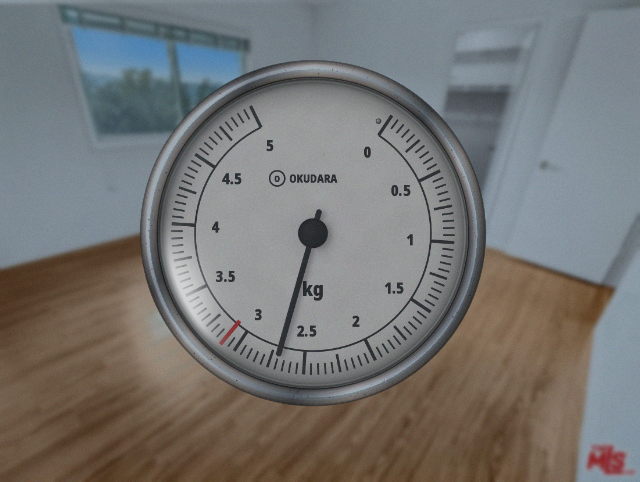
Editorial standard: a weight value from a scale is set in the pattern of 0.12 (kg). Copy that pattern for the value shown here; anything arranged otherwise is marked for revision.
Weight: 2.7 (kg)
